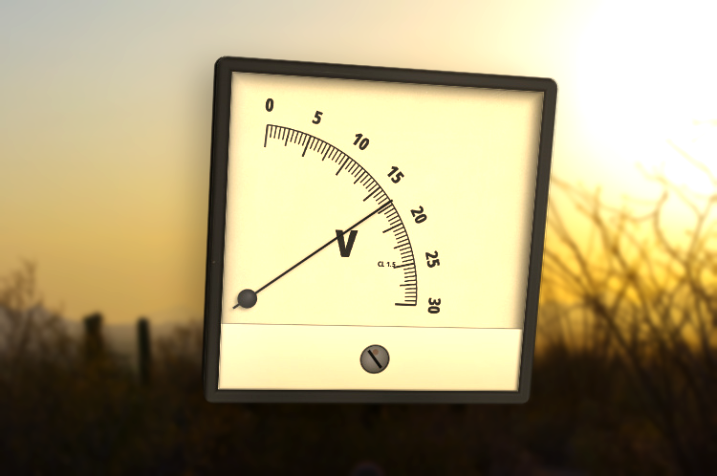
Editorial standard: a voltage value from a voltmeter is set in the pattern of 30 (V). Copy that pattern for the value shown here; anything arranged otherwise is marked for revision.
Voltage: 17 (V)
